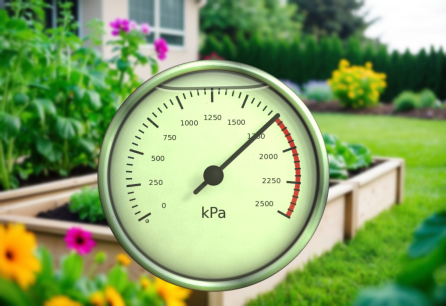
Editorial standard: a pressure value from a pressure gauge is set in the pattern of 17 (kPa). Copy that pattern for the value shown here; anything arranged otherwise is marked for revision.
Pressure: 1750 (kPa)
